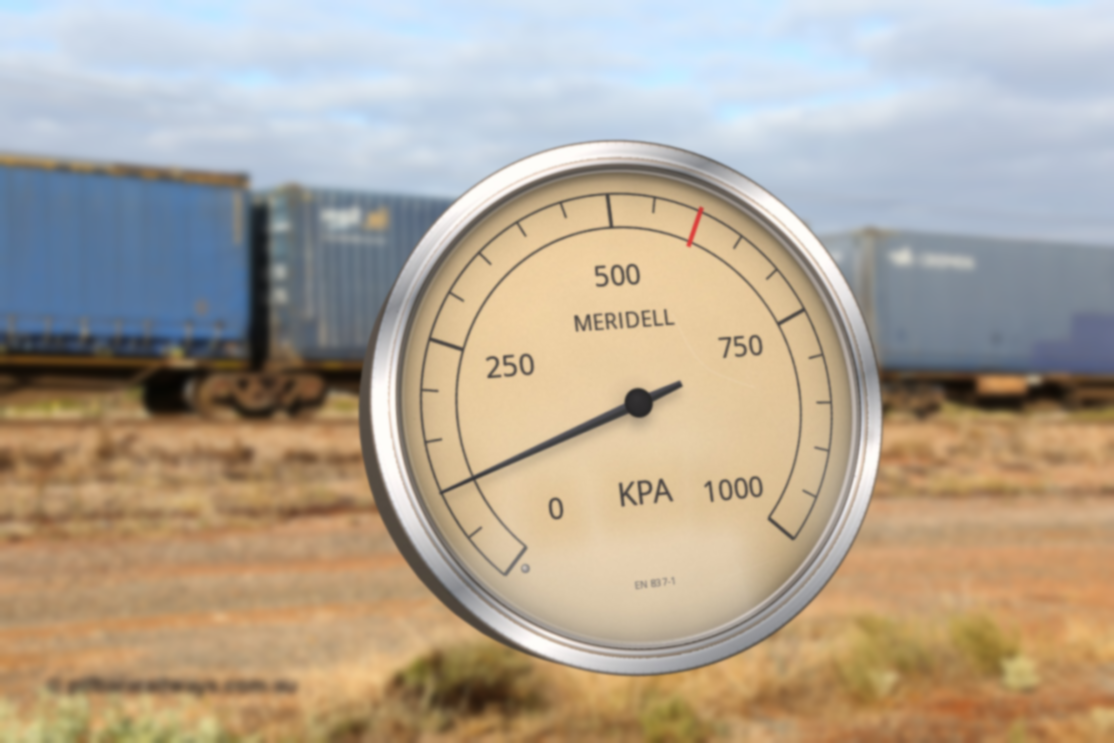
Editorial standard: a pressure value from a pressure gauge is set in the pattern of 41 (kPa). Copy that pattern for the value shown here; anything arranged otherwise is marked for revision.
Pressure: 100 (kPa)
